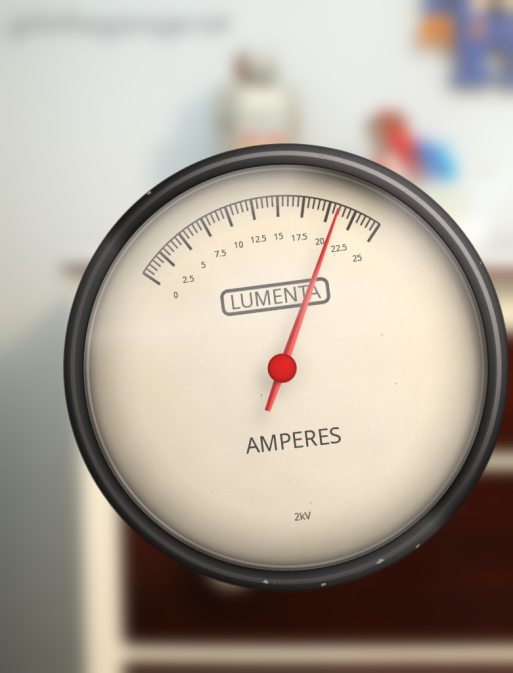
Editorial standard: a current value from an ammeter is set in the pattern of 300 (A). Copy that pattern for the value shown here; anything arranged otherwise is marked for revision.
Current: 21 (A)
